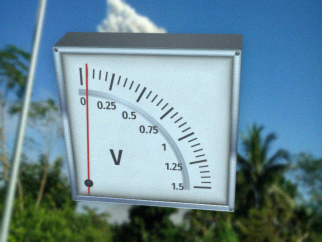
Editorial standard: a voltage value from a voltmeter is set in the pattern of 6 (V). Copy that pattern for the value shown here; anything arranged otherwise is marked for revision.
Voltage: 0.05 (V)
